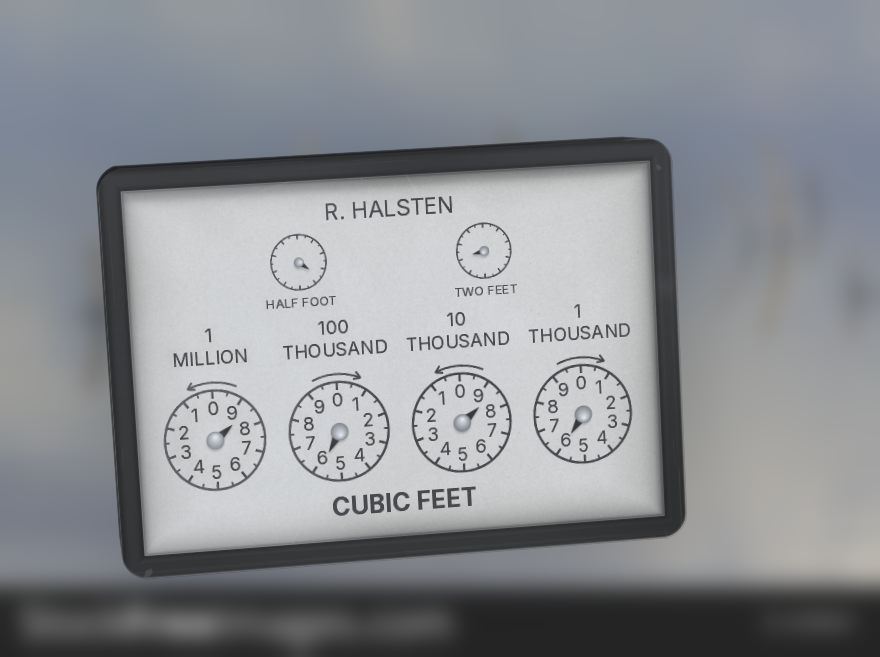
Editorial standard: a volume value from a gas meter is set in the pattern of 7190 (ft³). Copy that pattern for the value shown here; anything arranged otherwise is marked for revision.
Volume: 858600 (ft³)
